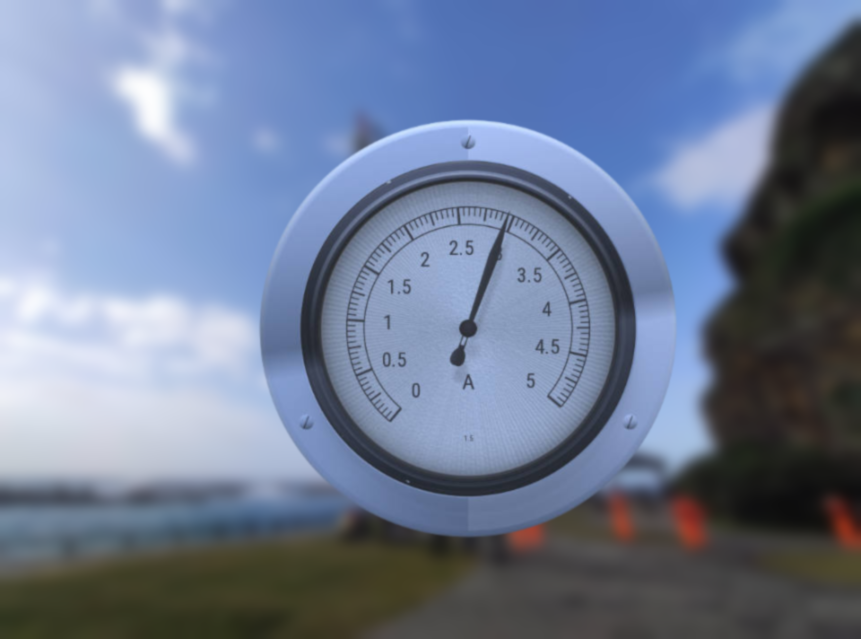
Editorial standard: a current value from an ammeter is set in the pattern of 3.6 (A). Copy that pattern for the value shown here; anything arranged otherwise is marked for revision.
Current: 2.95 (A)
